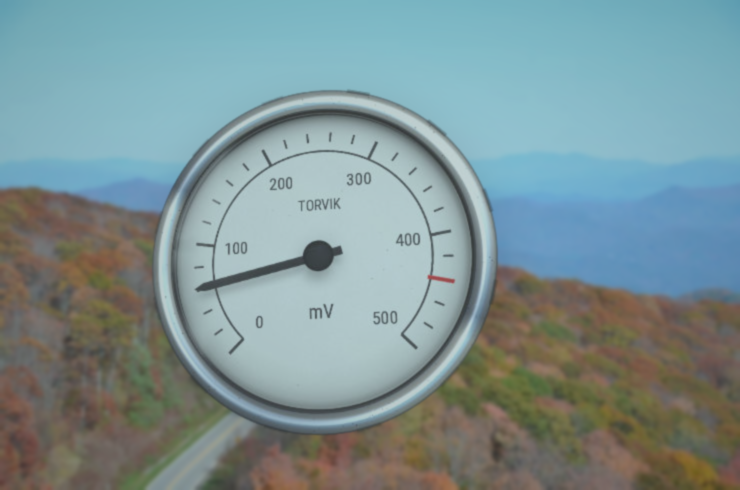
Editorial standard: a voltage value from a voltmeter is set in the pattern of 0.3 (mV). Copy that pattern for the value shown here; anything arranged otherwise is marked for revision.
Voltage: 60 (mV)
